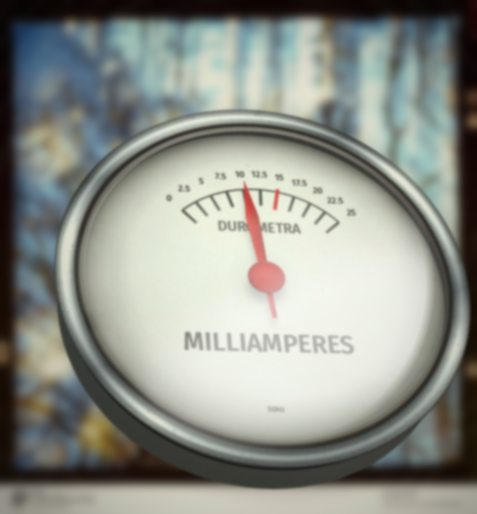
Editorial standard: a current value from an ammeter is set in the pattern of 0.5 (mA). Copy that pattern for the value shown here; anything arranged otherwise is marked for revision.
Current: 10 (mA)
